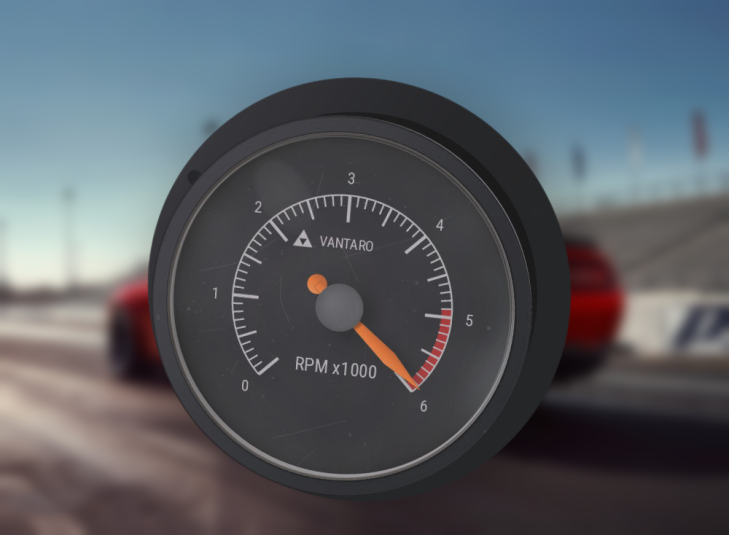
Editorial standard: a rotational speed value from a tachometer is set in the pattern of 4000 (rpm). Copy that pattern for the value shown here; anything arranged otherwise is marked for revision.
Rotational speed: 5900 (rpm)
